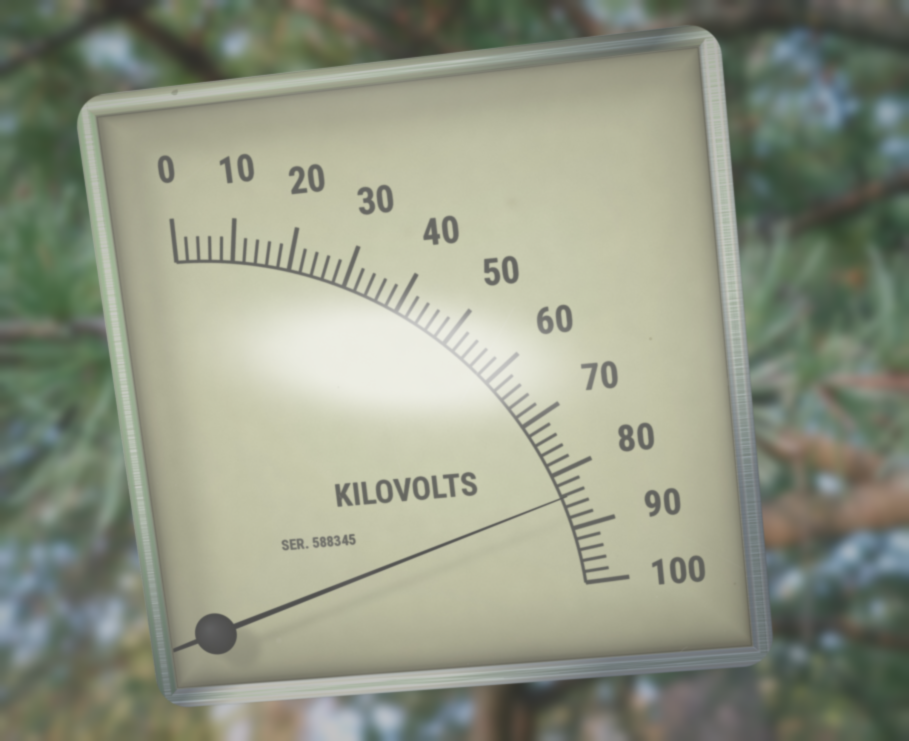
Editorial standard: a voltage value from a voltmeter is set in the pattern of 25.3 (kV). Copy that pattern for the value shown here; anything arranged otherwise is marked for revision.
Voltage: 84 (kV)
